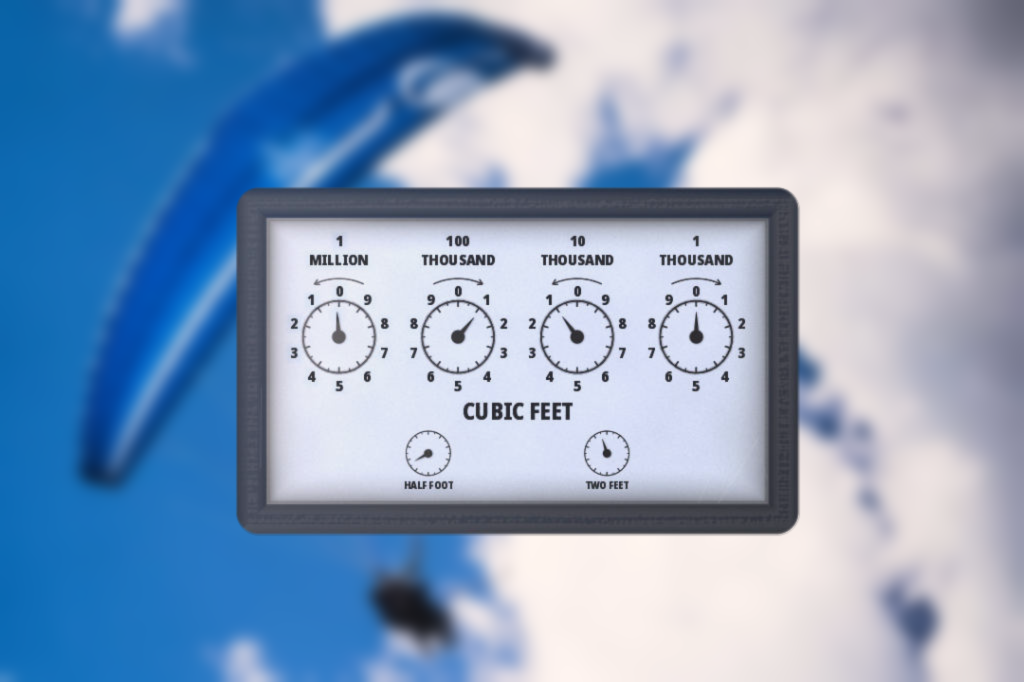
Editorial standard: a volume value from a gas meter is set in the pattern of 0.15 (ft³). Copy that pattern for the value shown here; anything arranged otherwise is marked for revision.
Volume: 11000 (ft³)
